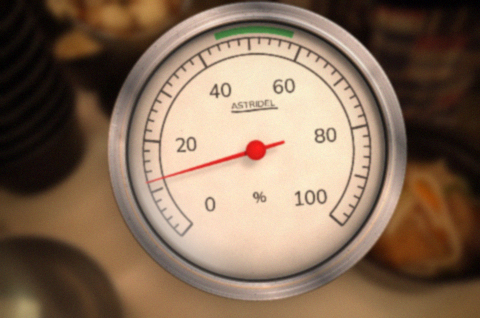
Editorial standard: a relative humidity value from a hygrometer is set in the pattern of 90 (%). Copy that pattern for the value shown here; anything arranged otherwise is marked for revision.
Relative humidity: 12 (%)
